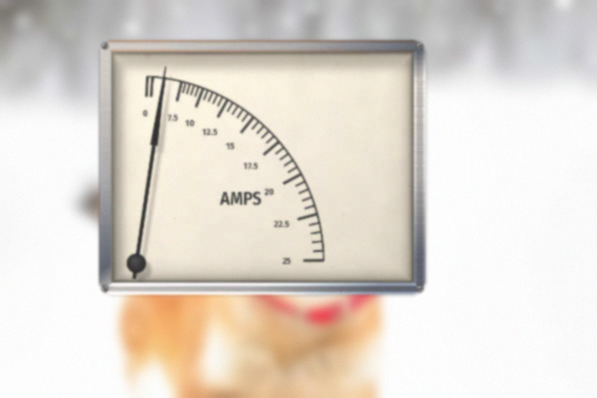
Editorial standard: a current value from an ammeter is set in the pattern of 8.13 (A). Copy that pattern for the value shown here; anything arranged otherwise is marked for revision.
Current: 5 (A)
